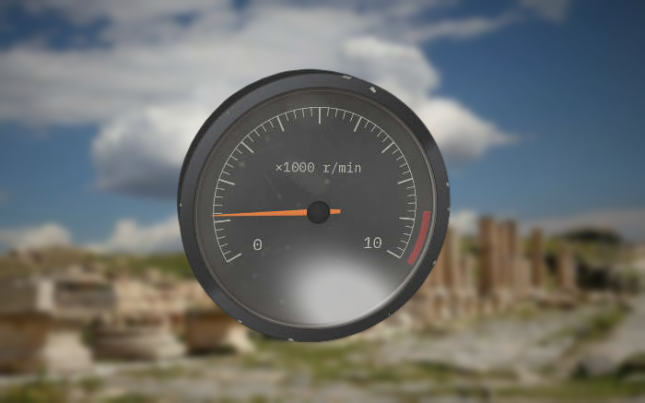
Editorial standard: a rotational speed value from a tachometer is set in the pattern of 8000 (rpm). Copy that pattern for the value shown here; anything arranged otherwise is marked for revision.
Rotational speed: 1200 (rpm)
